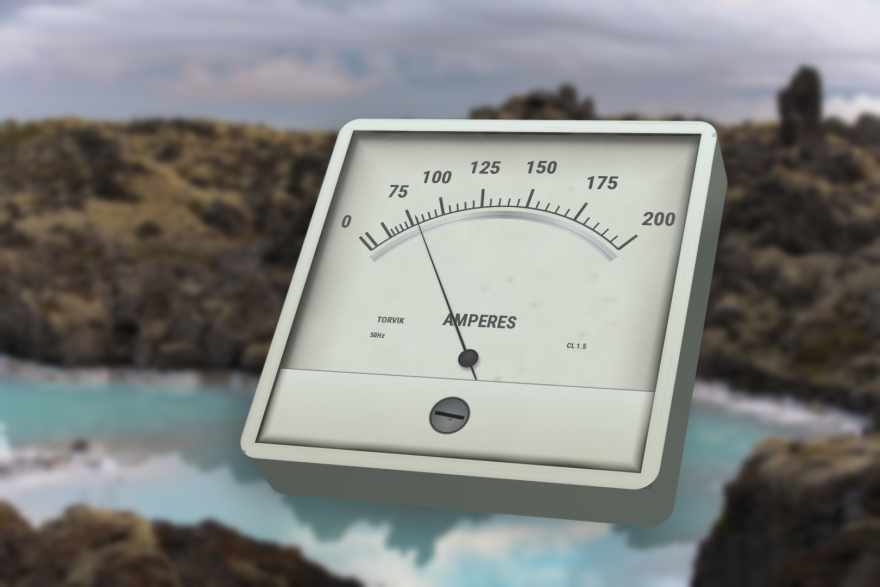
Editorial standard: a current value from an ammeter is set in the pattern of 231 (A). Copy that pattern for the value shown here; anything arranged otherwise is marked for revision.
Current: 80 (A)
